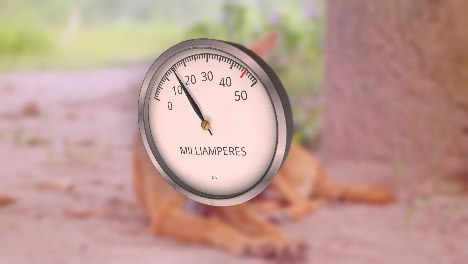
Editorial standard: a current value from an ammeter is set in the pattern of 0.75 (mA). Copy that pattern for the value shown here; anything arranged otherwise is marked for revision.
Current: 15 (mA)
